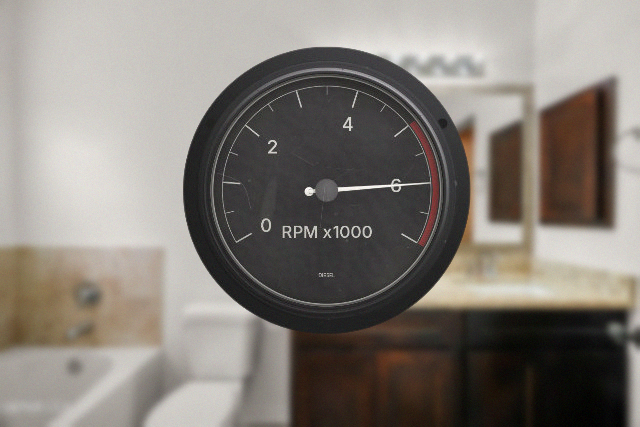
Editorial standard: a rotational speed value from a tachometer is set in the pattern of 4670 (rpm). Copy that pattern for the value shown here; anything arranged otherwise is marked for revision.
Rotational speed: 6000 (rpm)
